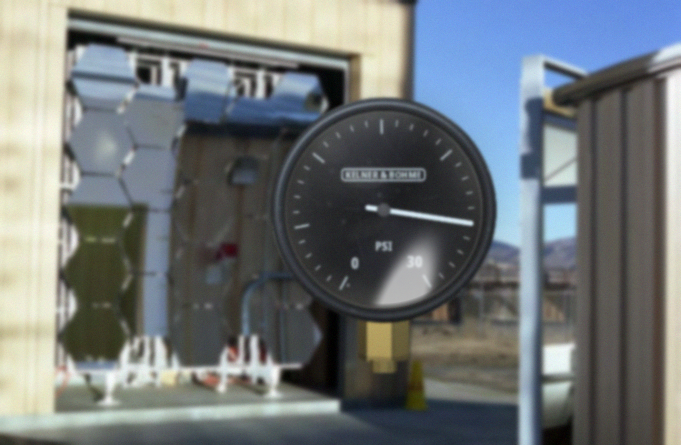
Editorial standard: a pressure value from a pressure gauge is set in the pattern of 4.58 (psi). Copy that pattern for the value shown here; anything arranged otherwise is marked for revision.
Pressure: 25 (psi)
